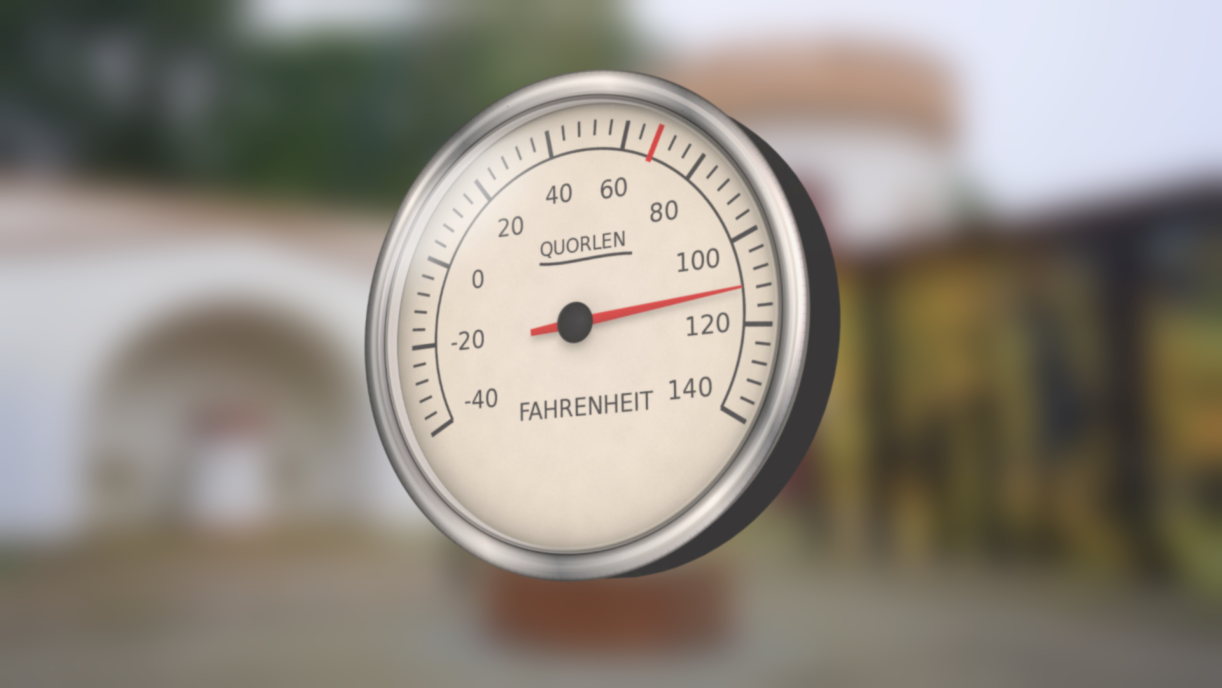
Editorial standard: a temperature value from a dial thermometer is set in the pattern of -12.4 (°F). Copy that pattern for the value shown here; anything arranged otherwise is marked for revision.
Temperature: 112 (°F)
